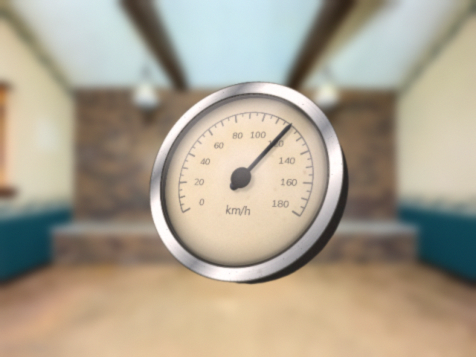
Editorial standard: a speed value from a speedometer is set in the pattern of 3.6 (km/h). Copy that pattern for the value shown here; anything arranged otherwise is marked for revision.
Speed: 120 (km/h)
